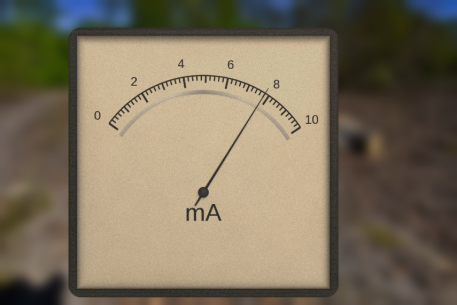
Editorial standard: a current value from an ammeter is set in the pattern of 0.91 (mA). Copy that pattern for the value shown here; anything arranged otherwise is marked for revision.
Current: 7.8 (mA)
